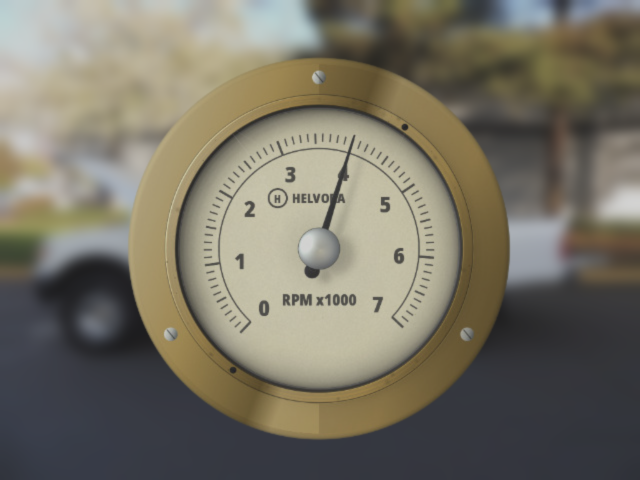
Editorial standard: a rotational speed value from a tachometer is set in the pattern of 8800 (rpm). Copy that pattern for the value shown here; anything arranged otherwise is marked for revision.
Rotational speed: 4000 (rpm)
